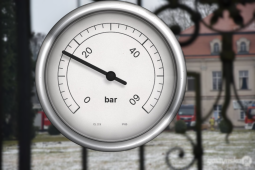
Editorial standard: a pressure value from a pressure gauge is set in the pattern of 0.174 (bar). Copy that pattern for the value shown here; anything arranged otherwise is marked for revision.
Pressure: 16 (bar)
